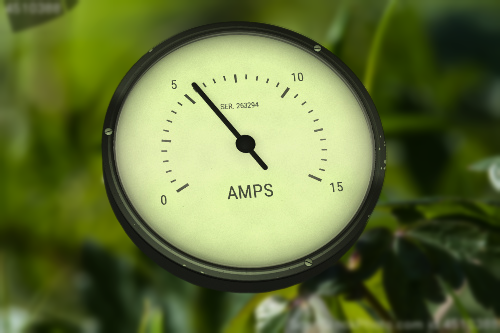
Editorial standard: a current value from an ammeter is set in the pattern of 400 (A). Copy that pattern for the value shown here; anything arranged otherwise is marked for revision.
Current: 5.5 (A)
